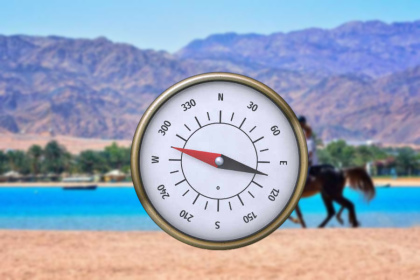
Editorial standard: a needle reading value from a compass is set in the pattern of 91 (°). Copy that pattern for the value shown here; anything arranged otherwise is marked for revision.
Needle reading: 285 (°)
